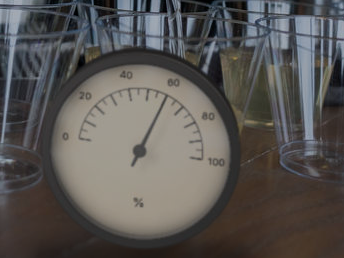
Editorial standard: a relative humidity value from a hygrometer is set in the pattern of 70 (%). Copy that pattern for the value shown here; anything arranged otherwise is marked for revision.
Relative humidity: 60 (%)
